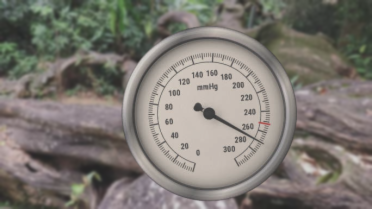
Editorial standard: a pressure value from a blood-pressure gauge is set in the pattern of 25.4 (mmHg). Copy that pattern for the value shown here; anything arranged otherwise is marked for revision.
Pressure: 270 (mmHg)
